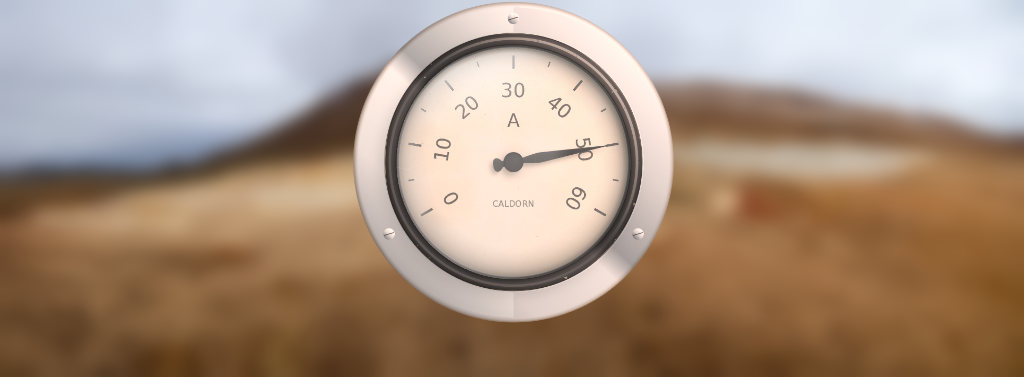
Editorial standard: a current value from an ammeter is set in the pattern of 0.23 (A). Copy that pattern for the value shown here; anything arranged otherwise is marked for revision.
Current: 50 (A)
